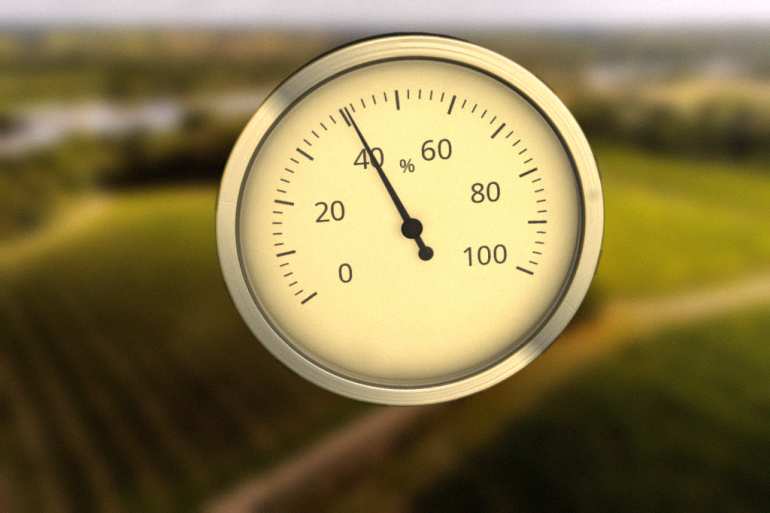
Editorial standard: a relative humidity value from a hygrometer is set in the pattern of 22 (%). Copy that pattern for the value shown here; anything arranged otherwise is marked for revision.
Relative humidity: 41 (%)
